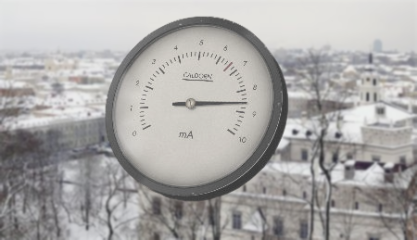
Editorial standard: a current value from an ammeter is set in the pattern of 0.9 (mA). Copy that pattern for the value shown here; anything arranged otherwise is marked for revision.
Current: 8.6 (mA)
